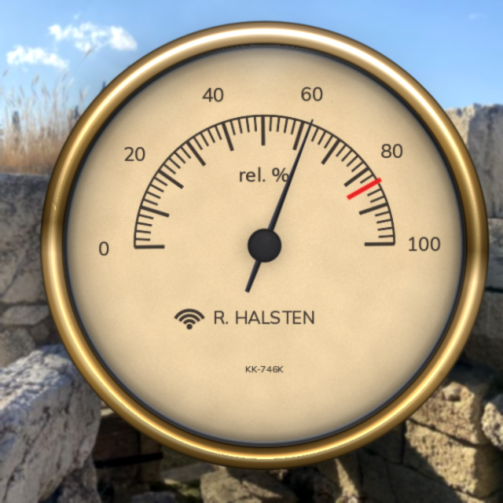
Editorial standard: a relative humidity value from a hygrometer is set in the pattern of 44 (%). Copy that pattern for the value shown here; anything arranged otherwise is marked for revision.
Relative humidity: 62 (%)
